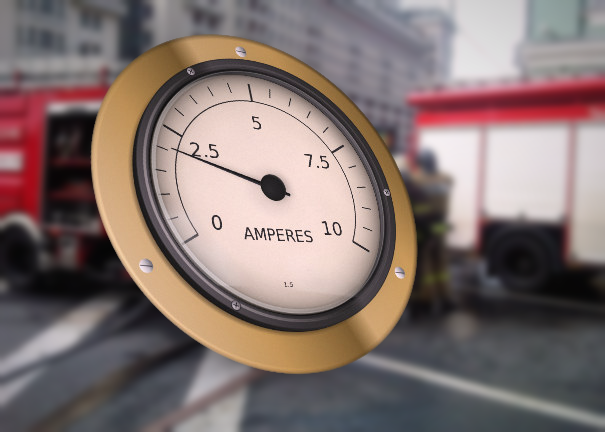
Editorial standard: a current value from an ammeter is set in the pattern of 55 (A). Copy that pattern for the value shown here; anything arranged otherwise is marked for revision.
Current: 2 (A)
